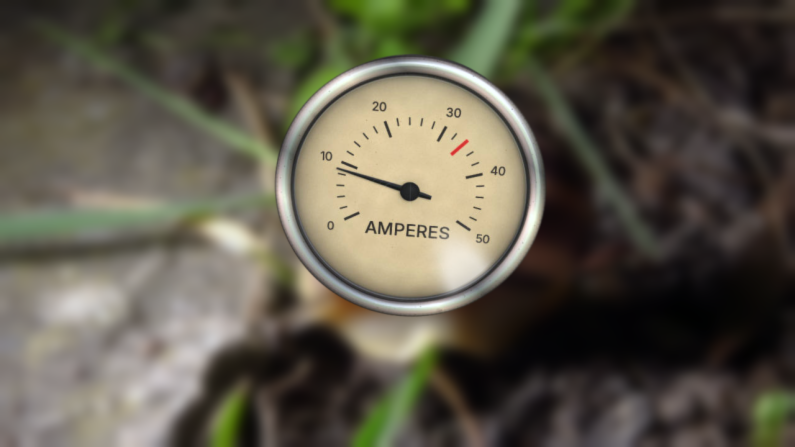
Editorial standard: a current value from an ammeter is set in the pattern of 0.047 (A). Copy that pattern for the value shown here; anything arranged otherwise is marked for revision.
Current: 9 (A)
